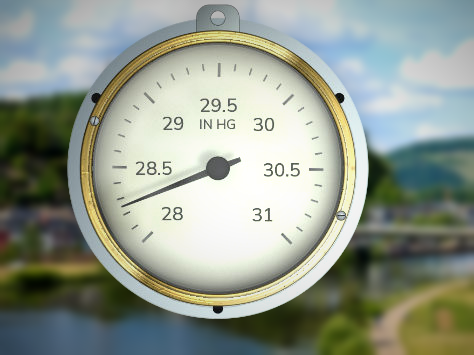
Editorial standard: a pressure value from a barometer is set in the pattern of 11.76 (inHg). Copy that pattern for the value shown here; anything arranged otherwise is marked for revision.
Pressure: 28.25 (inHg)
